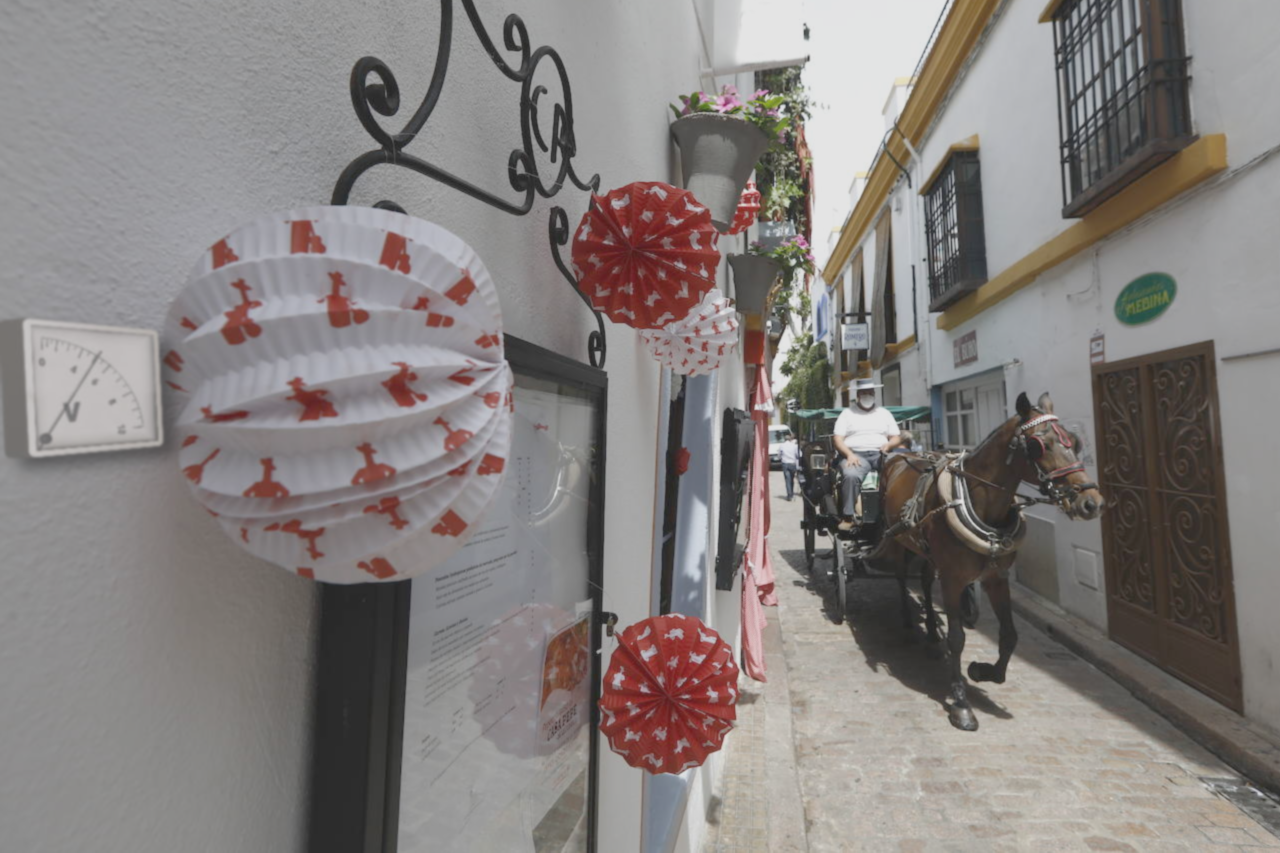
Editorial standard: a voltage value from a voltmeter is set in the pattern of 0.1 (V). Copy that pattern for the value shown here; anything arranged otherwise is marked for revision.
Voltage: 5 (V)
